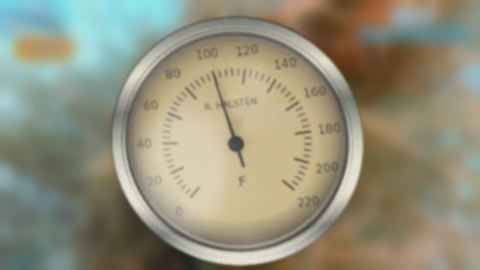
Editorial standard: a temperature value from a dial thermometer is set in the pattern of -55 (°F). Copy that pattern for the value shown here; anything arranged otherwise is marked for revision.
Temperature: 100 (°F)
